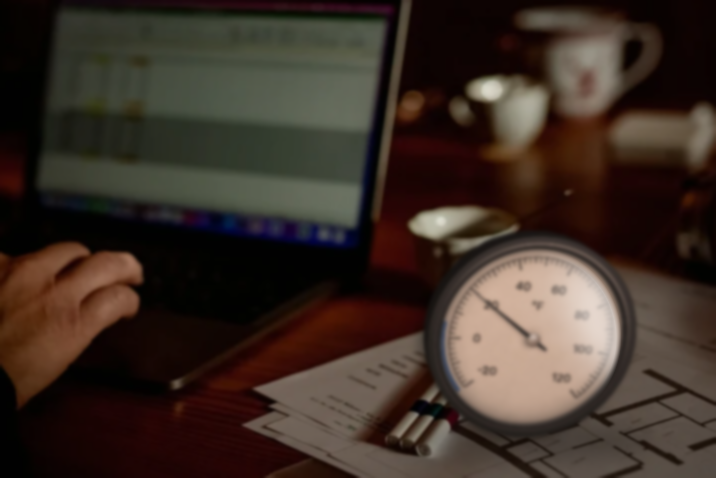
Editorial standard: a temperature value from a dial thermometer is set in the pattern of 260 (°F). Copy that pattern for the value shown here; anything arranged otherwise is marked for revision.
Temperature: 20 (°F)
